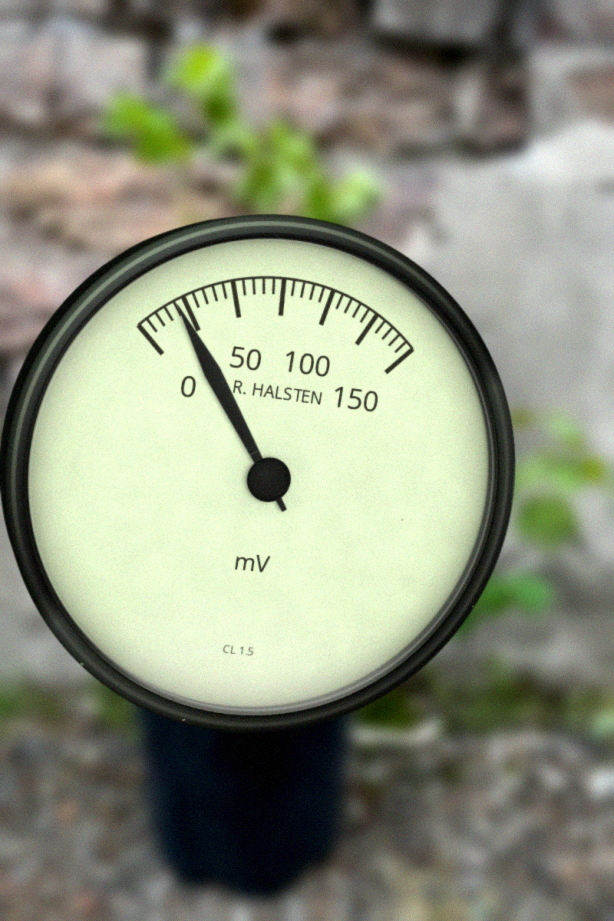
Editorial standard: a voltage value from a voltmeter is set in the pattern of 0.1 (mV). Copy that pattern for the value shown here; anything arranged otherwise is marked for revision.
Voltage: 20 (mV)
